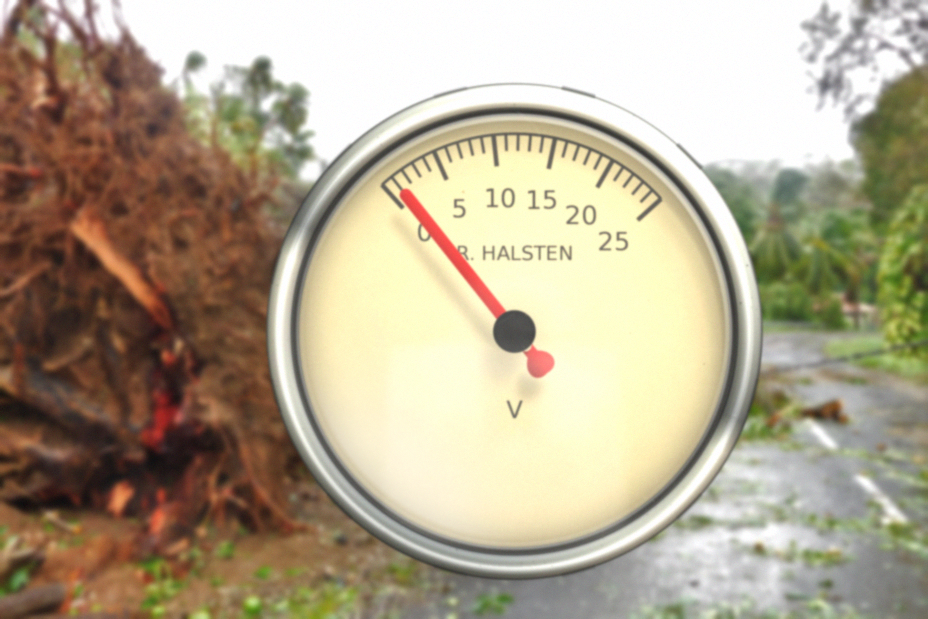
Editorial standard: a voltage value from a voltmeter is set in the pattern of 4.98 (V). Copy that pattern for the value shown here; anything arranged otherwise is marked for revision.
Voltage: 1 (V)
